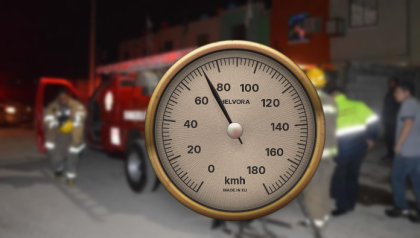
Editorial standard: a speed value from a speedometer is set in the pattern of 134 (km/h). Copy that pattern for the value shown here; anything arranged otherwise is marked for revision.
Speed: 72 (km/h)
